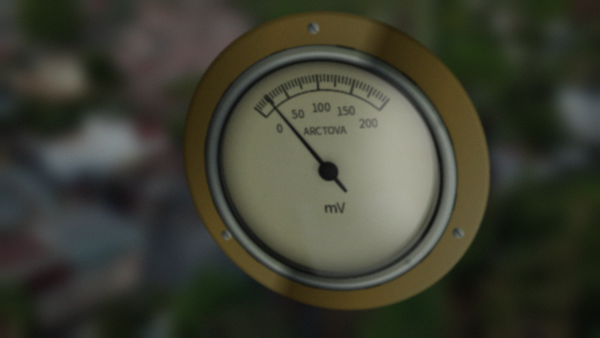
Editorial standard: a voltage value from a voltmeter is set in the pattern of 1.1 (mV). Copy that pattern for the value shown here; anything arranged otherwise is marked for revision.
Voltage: 25 (mV)
